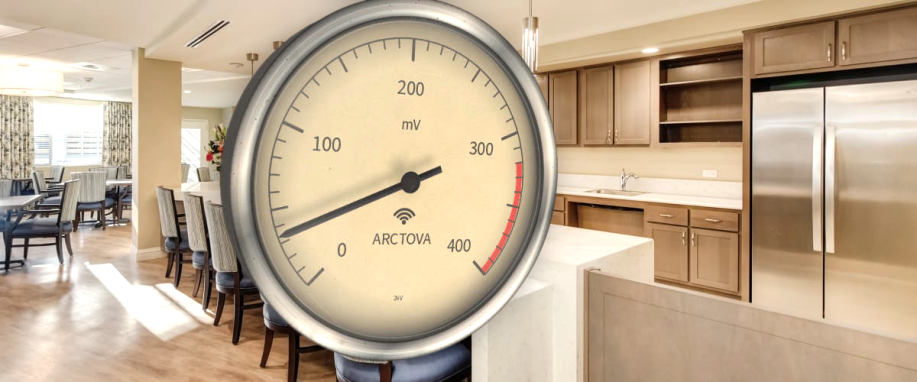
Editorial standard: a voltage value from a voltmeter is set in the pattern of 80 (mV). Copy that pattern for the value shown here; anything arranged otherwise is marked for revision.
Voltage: 35 (mV)
